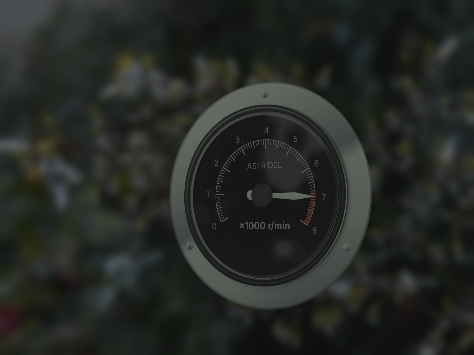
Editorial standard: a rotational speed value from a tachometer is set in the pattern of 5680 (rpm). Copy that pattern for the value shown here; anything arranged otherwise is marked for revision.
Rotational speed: 7000 (rpm)
